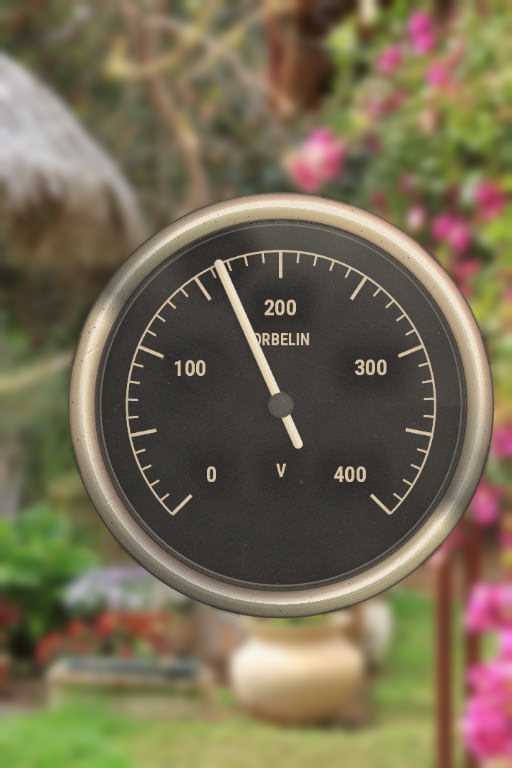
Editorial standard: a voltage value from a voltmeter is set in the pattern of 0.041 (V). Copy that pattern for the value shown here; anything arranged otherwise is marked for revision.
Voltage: 165 (V)
